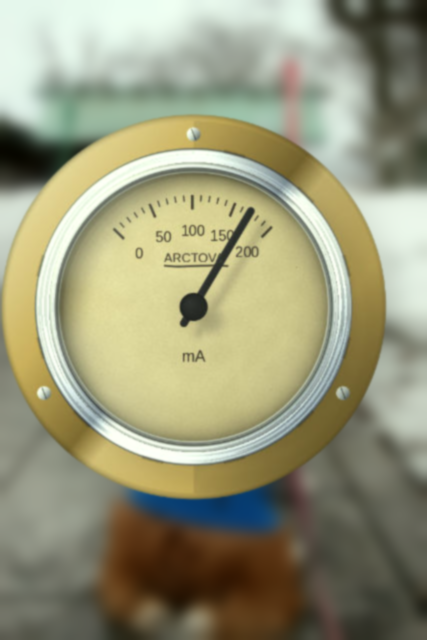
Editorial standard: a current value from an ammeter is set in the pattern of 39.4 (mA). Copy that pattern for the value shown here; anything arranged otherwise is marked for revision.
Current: 170 (mA)
